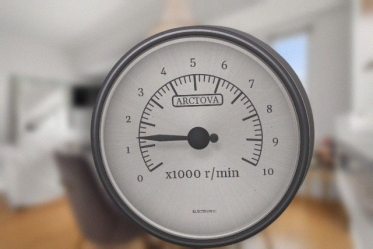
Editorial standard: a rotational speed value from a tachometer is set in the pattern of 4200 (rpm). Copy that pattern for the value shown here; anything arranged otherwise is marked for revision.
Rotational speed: 1400 (rpm)
